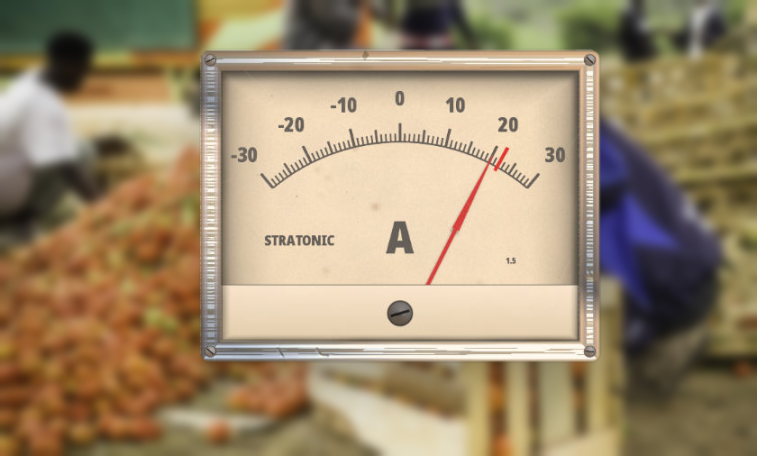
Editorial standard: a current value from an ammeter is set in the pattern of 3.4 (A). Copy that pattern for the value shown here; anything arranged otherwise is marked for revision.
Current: 20 (A)
